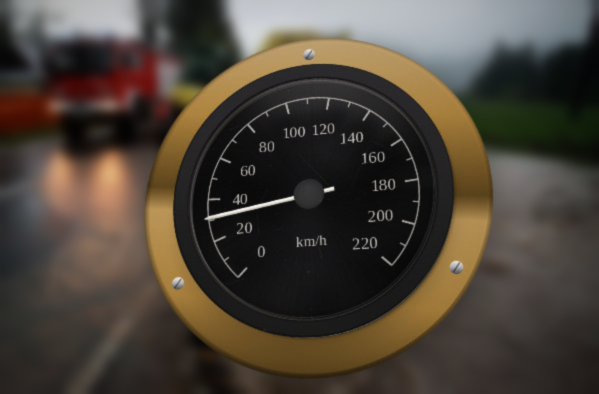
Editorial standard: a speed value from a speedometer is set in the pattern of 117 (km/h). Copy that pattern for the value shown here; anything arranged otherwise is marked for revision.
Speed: 30 (km/h)
